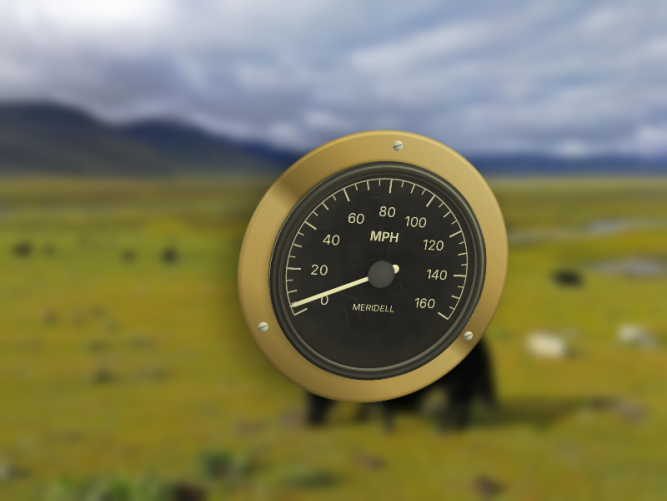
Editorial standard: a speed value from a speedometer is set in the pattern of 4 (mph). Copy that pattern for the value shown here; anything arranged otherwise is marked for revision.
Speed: 5 (mph)
